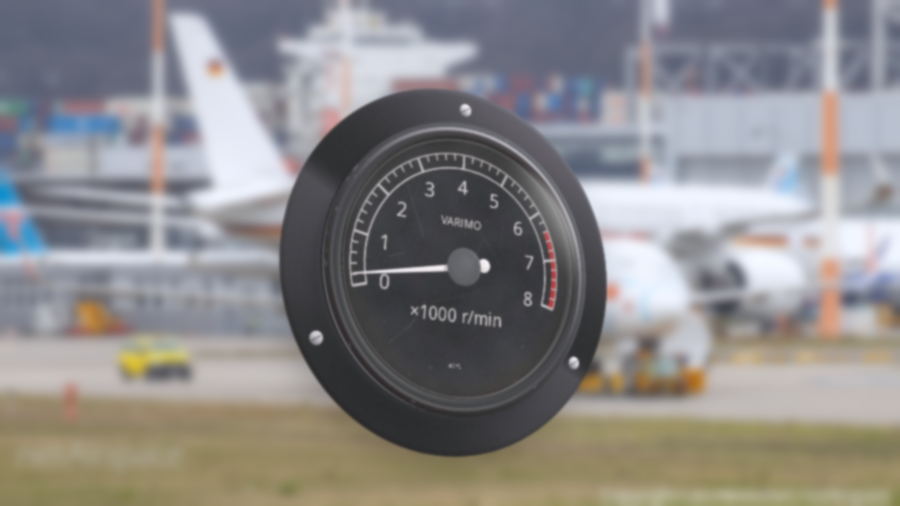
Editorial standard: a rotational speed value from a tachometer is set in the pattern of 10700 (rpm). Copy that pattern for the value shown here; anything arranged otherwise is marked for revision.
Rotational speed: 200 (rpm)
